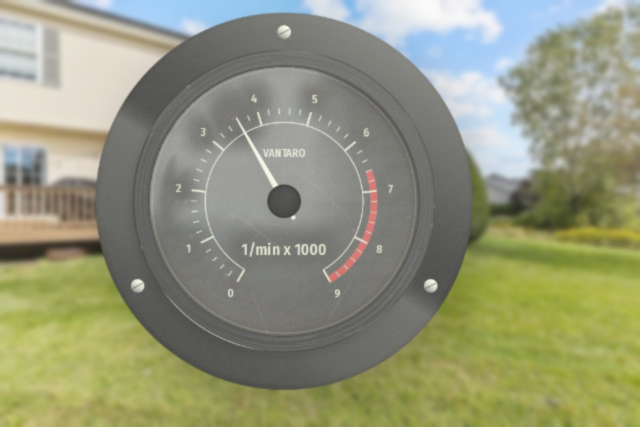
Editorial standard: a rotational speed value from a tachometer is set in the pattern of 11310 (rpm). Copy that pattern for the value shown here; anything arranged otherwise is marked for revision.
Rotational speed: 3600 (rpm)
